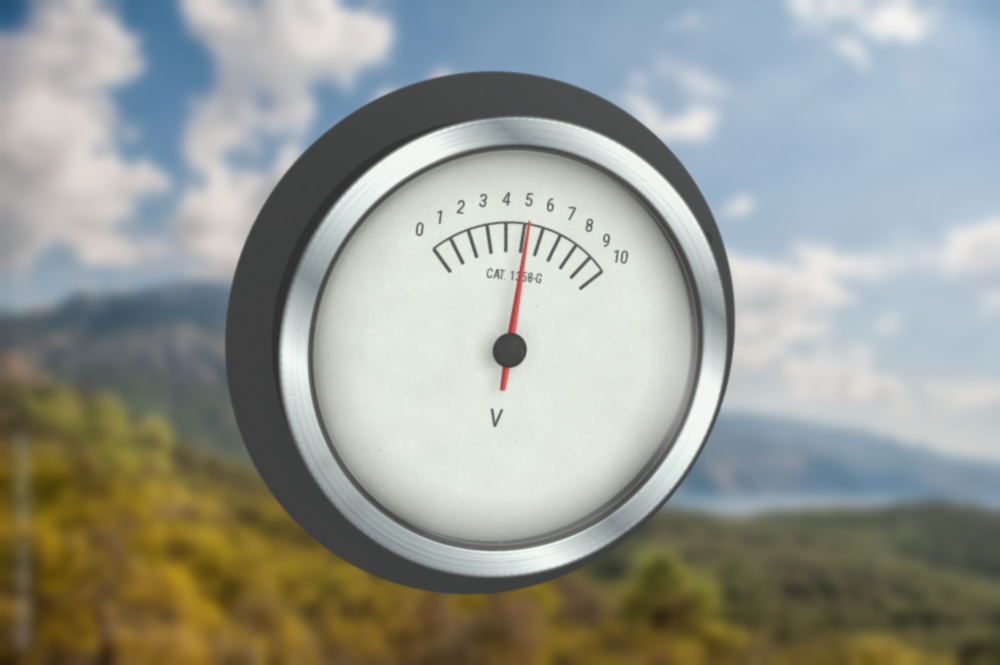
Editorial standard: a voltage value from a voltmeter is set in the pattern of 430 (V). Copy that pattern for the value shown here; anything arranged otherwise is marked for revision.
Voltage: 5 (V)
